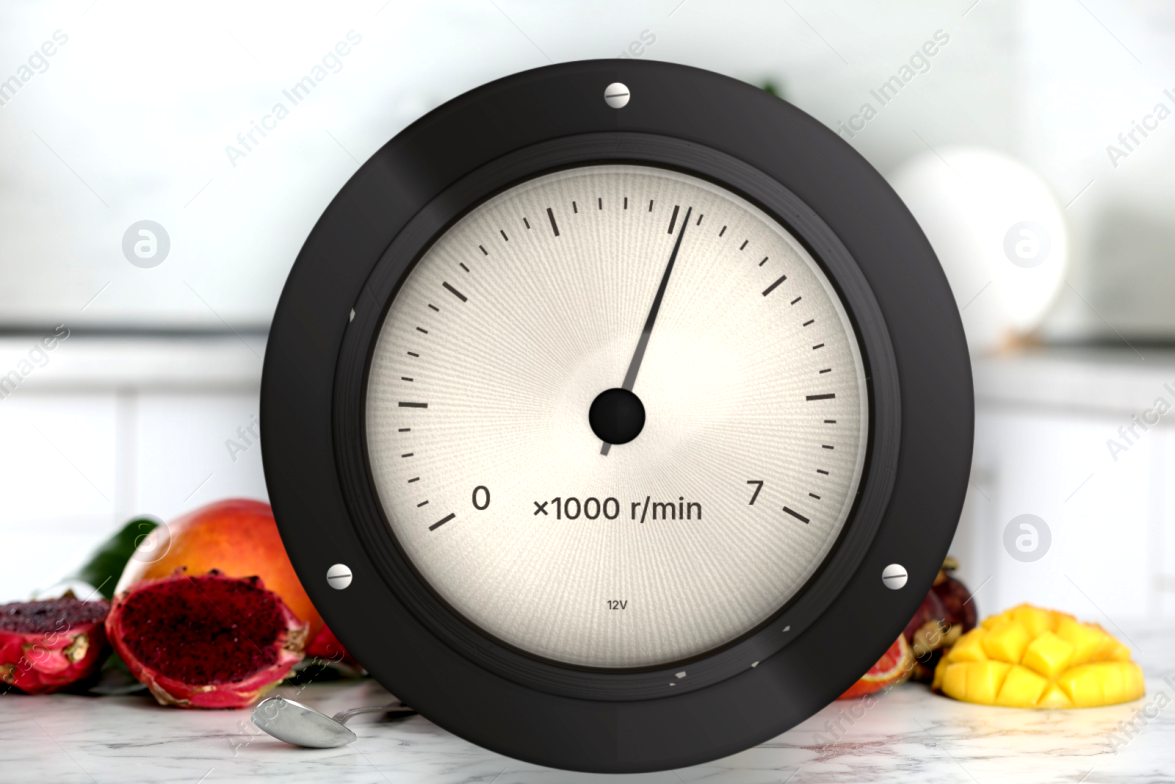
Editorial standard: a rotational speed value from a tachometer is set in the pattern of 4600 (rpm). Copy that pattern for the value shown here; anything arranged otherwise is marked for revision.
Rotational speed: 4100 (rpm)
